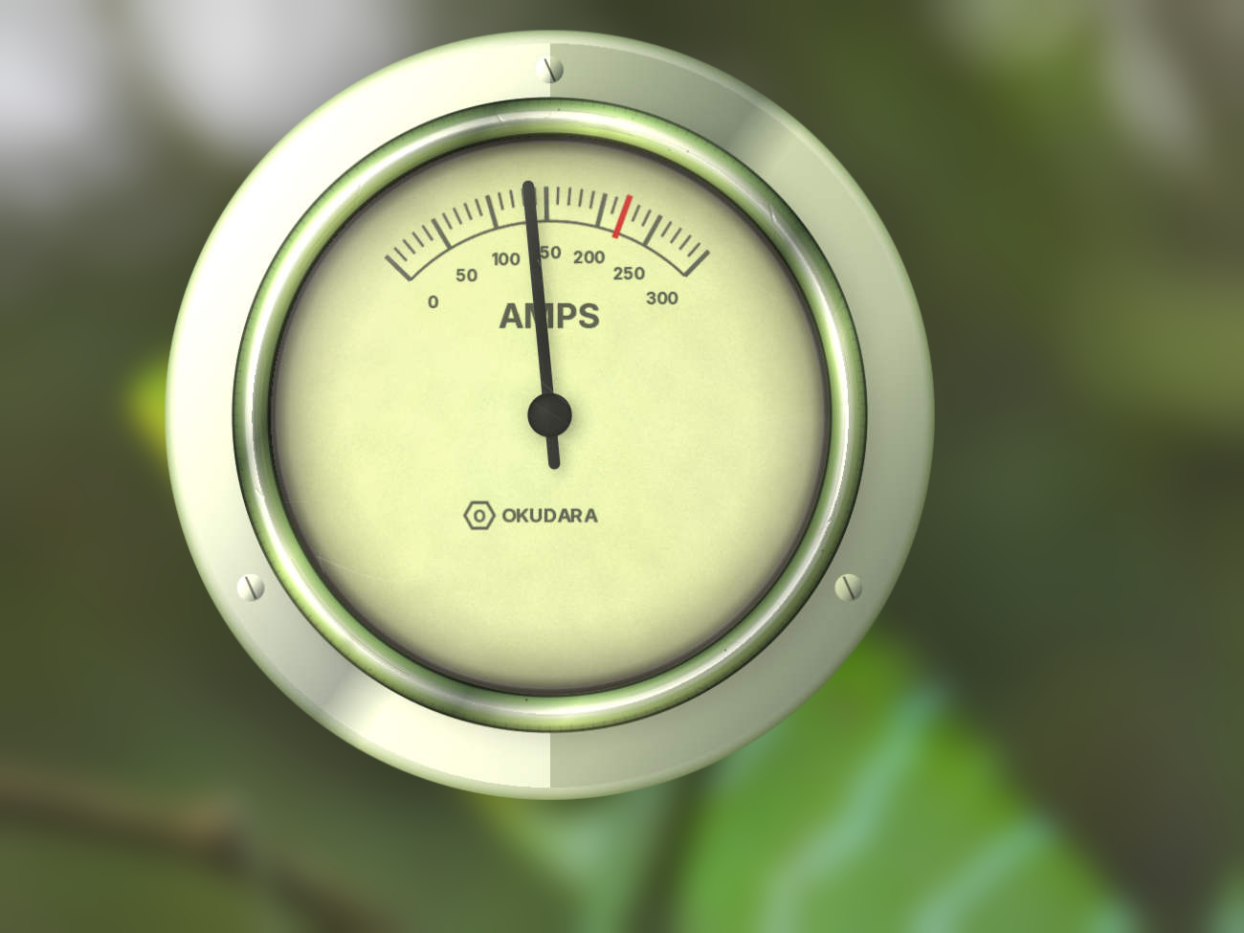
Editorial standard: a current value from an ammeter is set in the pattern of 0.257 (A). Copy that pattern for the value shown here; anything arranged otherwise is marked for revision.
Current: 135 (A)
